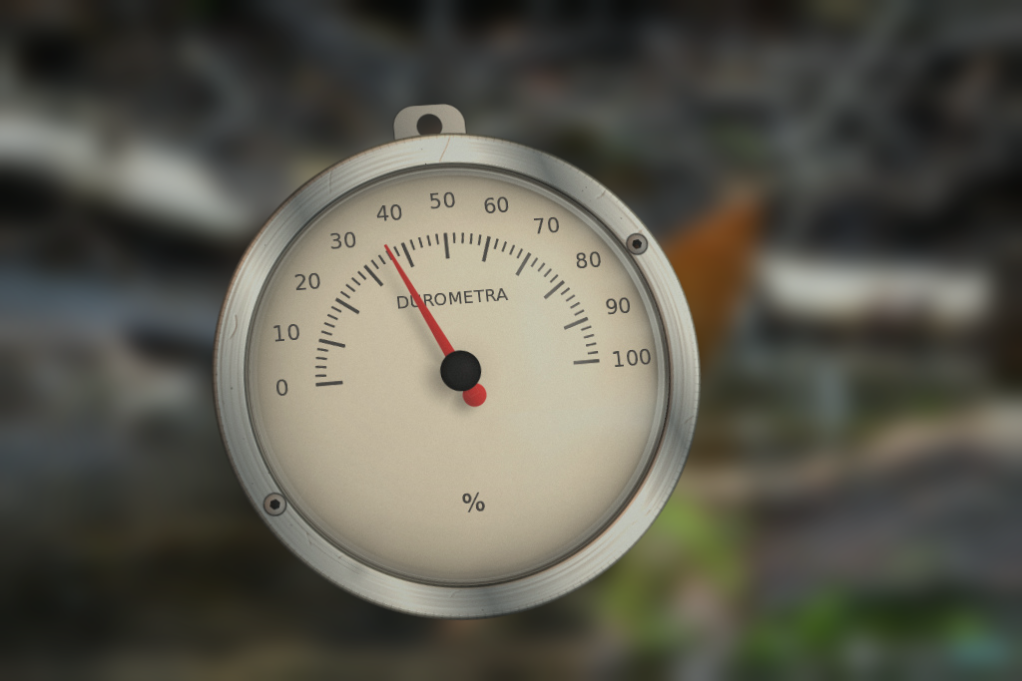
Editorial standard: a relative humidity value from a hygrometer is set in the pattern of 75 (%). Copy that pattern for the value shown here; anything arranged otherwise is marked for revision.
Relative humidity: 36 (%)
